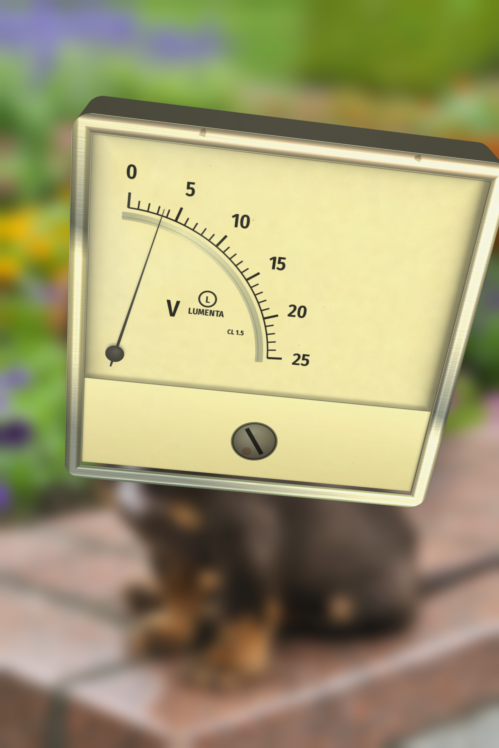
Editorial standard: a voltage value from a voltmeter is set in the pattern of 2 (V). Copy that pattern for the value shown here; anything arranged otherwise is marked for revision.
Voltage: 3.5 (V)
